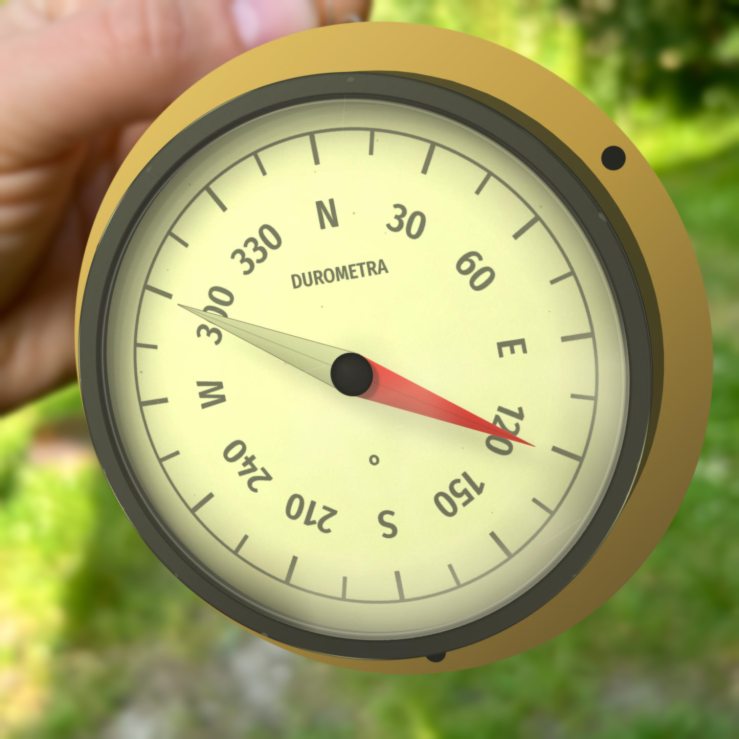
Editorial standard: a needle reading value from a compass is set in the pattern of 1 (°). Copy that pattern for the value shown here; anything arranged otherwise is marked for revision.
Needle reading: 120 (°)
